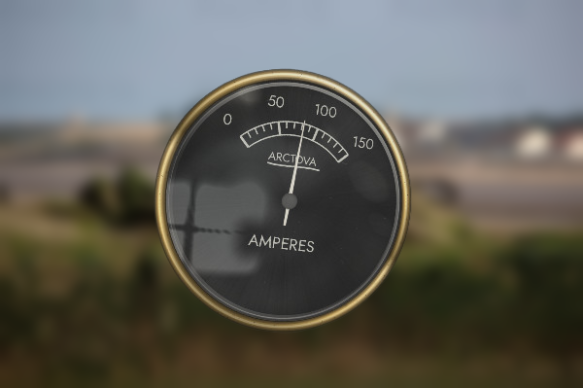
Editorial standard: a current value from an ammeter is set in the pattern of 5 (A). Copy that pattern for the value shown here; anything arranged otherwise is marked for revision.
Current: 80 (A)
